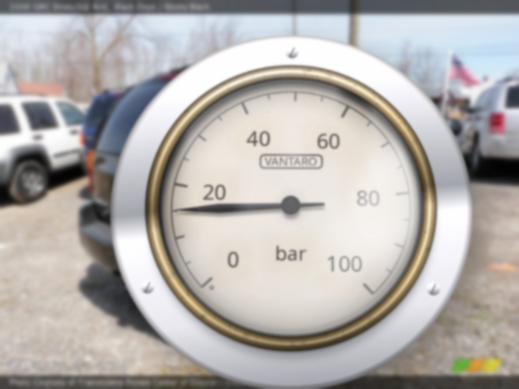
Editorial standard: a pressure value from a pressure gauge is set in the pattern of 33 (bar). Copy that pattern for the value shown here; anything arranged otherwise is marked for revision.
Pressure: 15 (bar)
